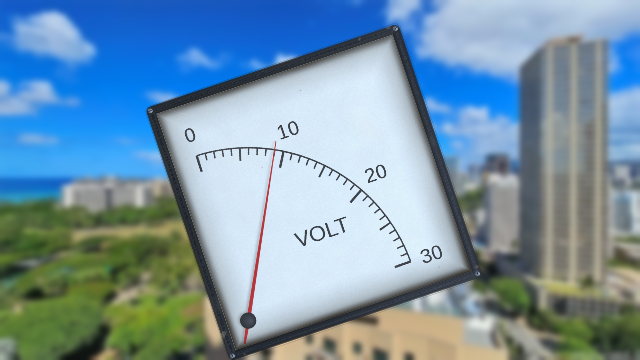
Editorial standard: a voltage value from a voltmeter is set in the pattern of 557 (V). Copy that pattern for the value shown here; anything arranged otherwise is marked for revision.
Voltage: 9 (V)
